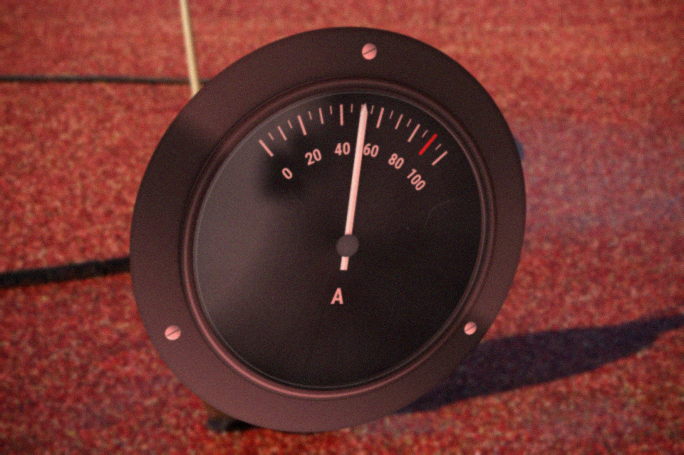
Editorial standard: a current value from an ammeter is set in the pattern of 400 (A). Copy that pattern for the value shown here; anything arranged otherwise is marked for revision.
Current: 50 (A)
